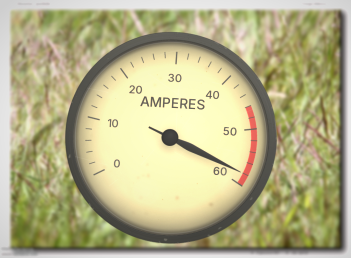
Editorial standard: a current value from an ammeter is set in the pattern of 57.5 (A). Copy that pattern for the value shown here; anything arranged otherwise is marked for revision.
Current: 58 (A)
